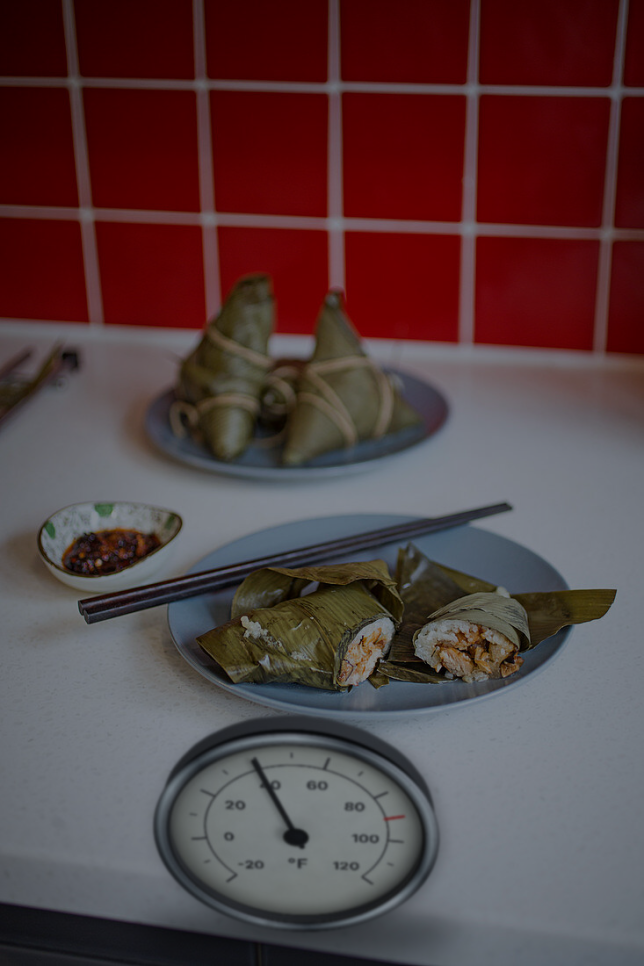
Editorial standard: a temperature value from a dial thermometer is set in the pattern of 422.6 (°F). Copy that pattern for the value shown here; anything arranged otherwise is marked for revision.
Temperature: 40 (°F)
